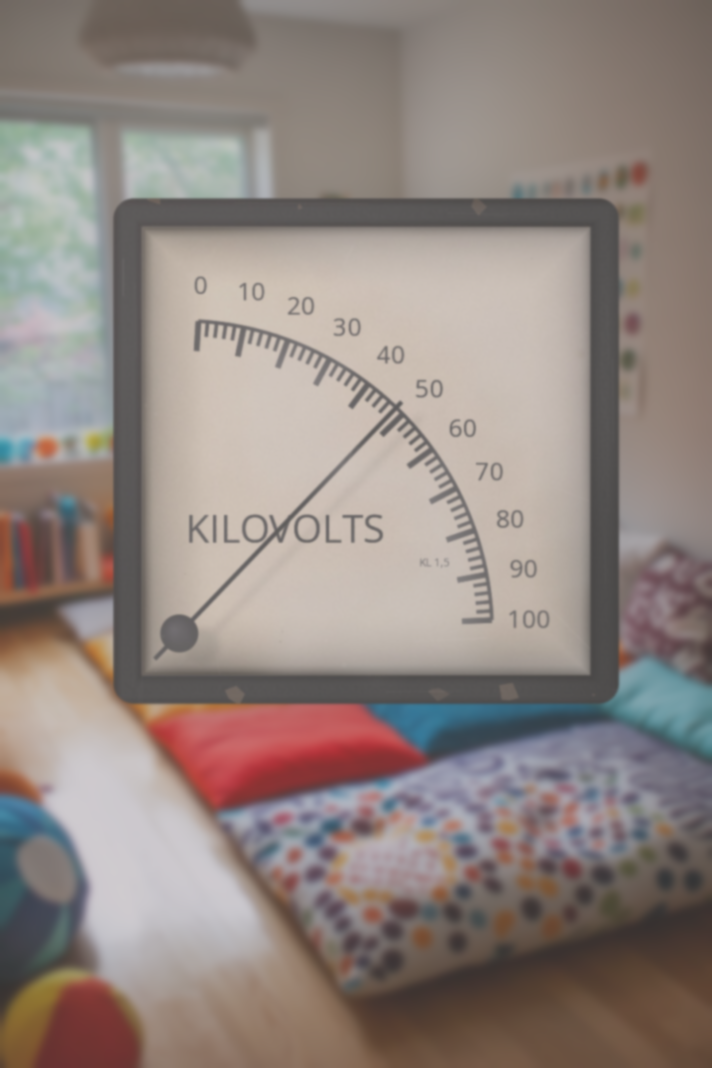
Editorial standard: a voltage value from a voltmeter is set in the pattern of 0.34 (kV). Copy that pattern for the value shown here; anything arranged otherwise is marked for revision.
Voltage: 48 (kV)
